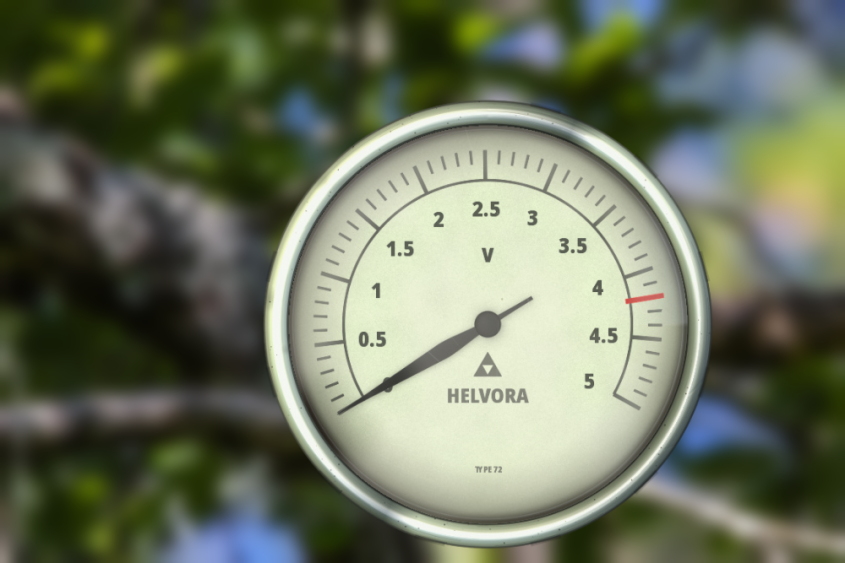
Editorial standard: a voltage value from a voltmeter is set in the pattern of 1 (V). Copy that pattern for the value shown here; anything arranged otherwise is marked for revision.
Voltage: 0 (V)
